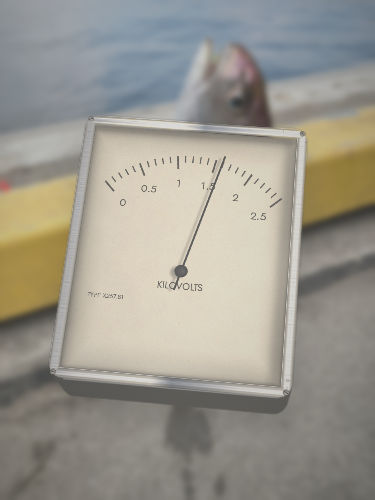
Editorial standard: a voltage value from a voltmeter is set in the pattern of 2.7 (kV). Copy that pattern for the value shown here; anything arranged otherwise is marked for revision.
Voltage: 1.6 (kV)
